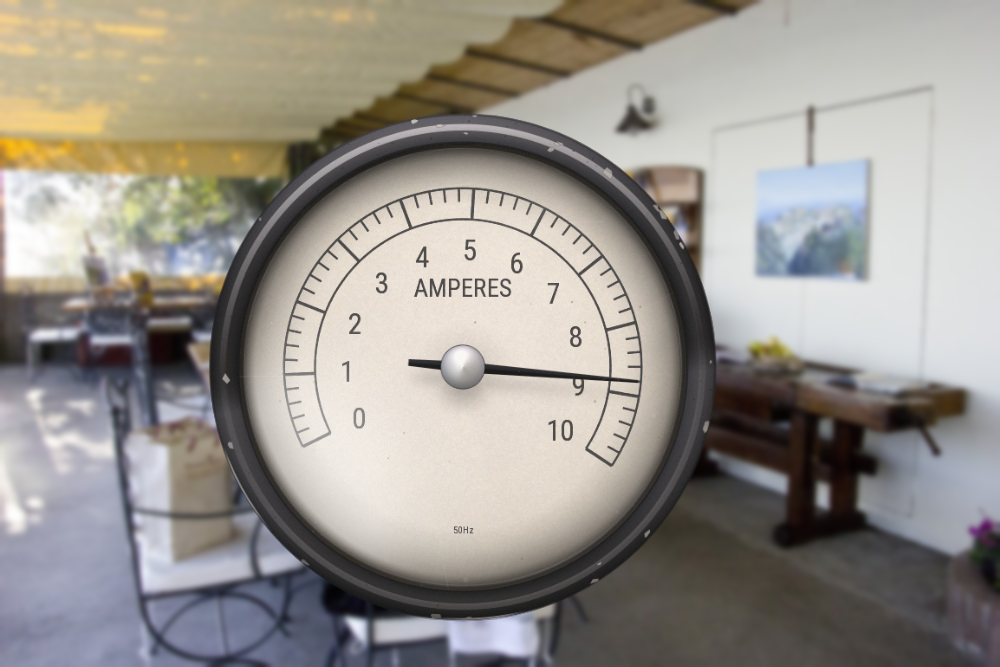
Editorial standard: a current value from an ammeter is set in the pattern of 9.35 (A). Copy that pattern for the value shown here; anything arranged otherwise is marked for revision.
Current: 8.8 (A)
